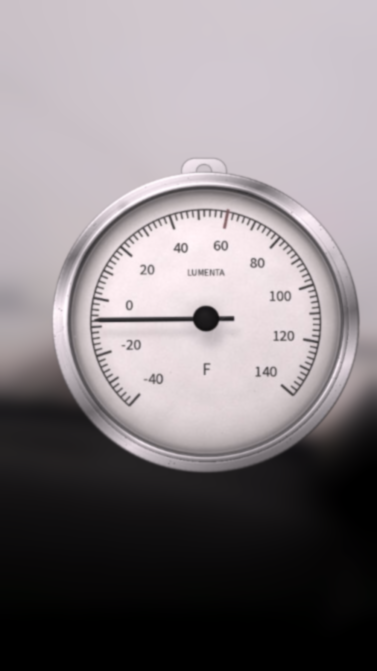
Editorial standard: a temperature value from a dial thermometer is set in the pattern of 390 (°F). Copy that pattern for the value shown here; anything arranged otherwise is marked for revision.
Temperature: -8 (°F)
